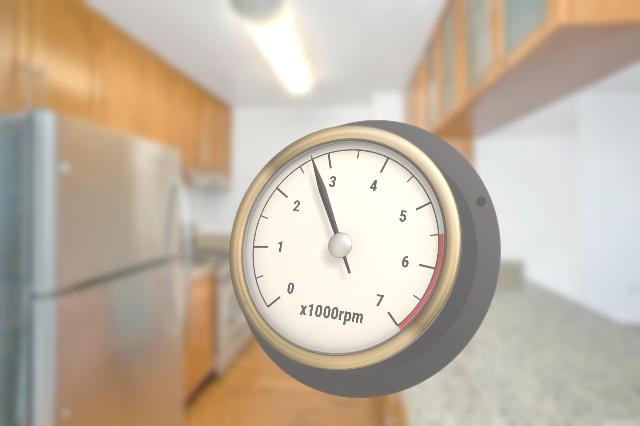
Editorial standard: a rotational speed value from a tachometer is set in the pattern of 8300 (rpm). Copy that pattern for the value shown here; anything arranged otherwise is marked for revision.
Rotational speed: 2750 (rpm)
